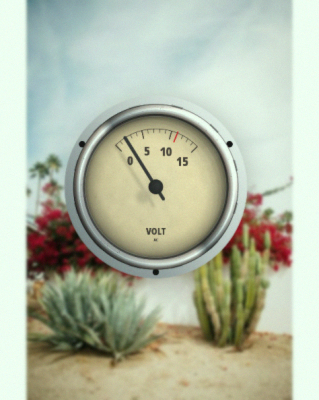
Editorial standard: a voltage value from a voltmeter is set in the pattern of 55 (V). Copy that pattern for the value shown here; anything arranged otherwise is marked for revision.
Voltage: 2 (V)
